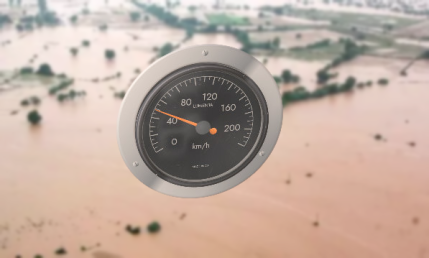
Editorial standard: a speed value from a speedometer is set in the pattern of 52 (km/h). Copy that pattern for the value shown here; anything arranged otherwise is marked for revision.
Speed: 50 (km/h)
